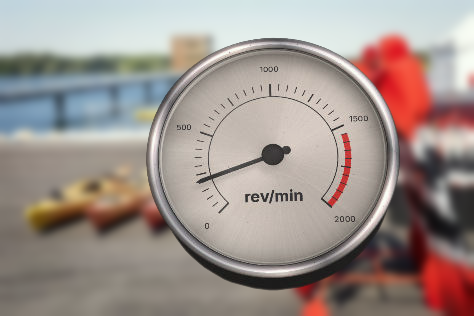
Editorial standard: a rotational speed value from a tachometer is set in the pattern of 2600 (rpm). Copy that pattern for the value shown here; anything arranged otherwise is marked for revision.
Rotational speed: 200 (rpm)
